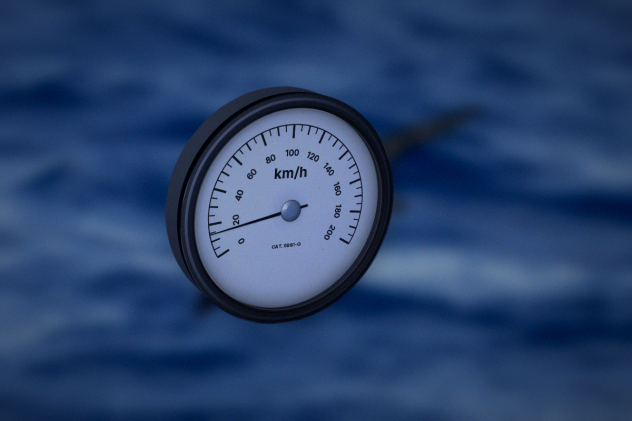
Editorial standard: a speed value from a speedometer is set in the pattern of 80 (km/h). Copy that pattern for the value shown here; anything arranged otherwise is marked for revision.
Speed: 15 (km/h)
